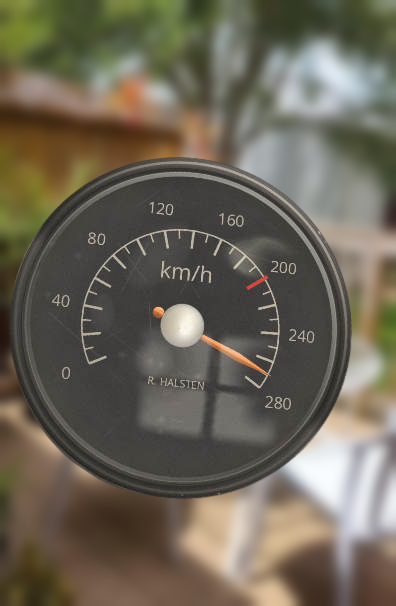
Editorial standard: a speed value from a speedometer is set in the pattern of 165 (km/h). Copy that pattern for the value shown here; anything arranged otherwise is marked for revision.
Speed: 270 (km/h)
